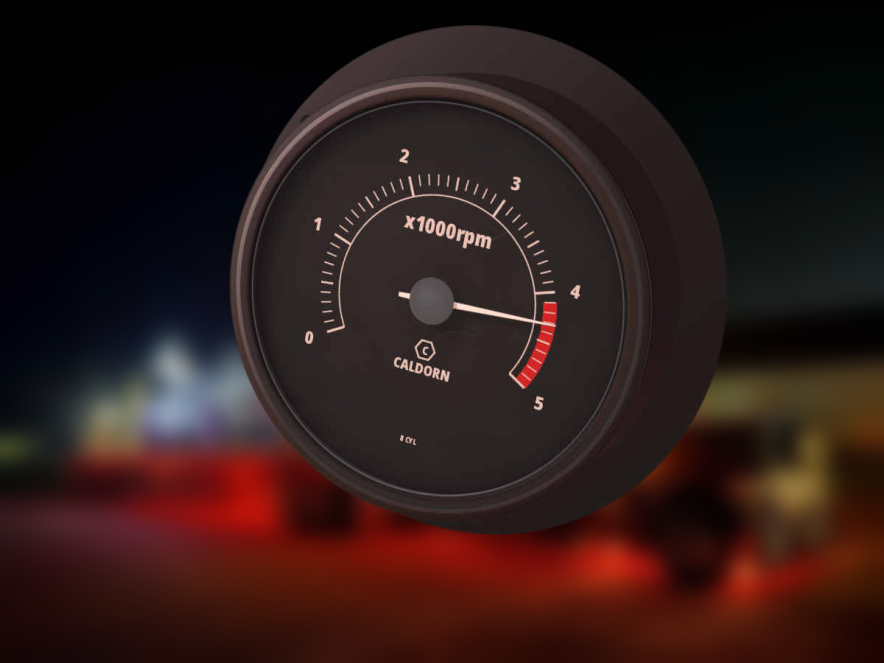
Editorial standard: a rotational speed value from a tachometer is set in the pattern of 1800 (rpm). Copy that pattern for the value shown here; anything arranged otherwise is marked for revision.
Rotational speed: 4300 (rpm)
